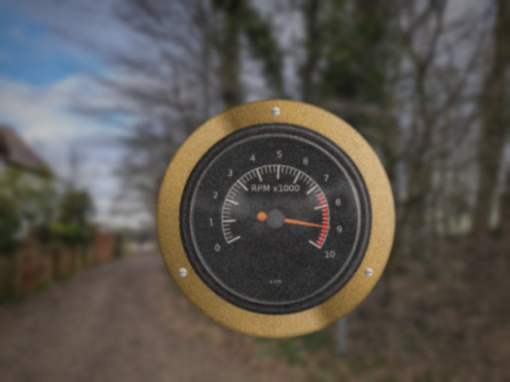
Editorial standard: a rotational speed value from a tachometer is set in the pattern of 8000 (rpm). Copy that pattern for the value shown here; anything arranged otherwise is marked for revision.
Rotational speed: 9000 (rpm)
